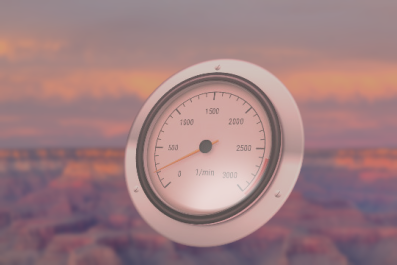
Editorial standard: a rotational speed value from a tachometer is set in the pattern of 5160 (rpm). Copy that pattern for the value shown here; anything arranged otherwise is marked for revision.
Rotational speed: 200 (rpm)
